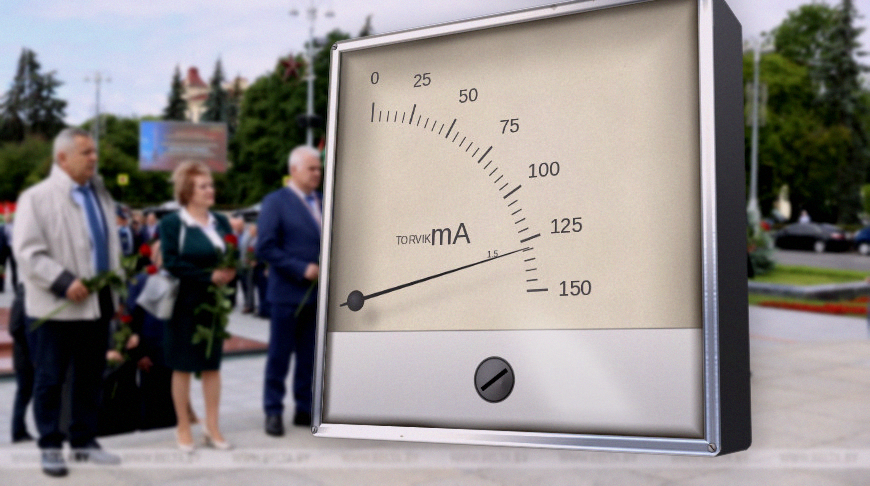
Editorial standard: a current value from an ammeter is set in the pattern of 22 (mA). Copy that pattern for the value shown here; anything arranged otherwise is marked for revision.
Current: 130 (mA)
